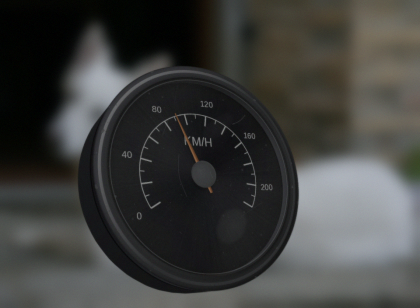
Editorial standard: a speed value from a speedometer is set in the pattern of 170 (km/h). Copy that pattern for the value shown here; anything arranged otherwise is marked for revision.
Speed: 90 (km/h)
